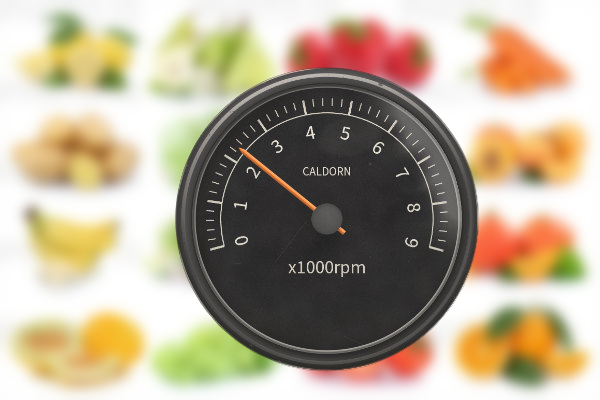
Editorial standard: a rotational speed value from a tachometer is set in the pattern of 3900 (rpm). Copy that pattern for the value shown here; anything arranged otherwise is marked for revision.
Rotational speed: 2300 (rpm)
